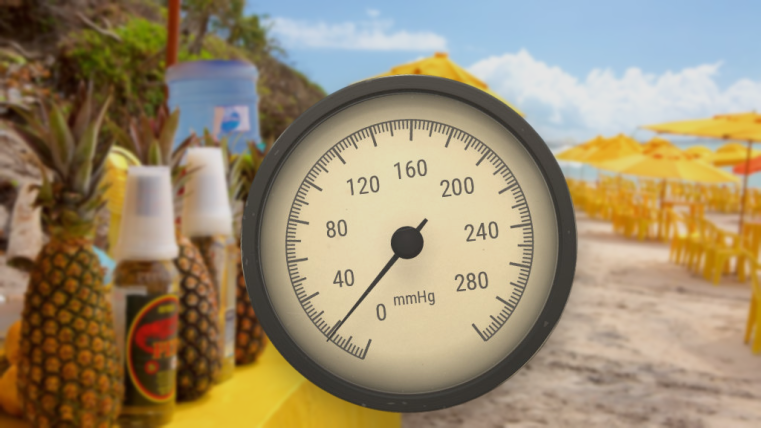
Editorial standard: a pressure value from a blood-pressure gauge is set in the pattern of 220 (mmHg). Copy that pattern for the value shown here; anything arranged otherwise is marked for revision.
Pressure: 18 (mmHg)
